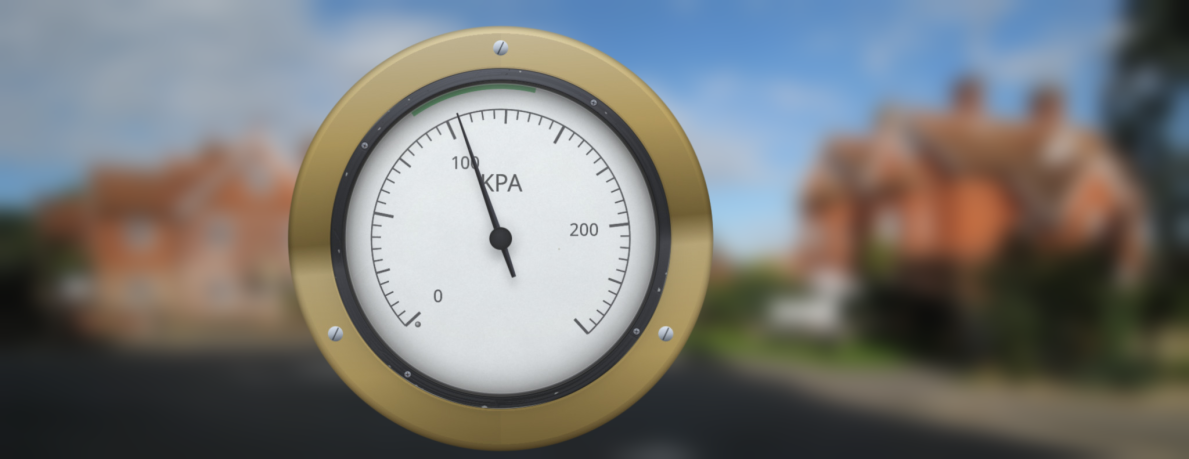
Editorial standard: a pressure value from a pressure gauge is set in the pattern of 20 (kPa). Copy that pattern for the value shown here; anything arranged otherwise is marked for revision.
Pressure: 105 (kPa)
